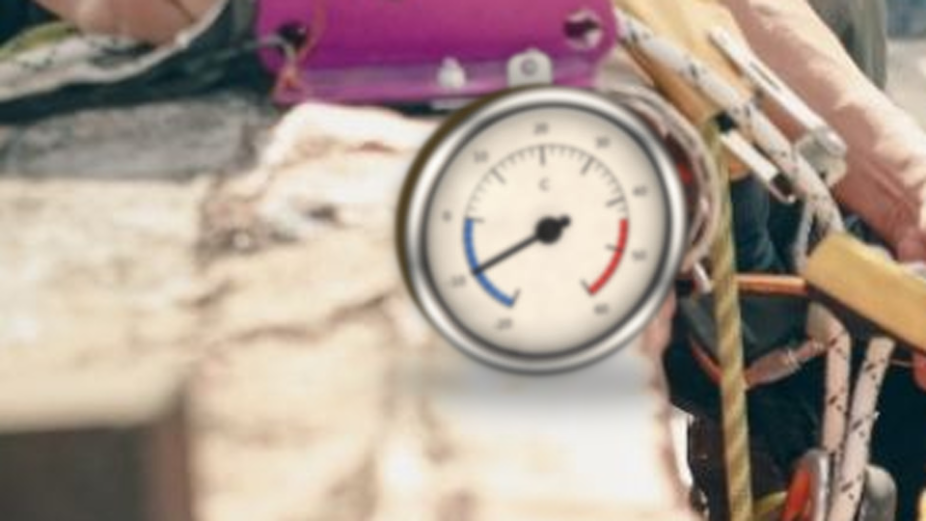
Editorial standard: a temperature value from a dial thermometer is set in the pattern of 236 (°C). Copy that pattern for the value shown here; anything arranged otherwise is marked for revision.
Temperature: -10 (°C)
